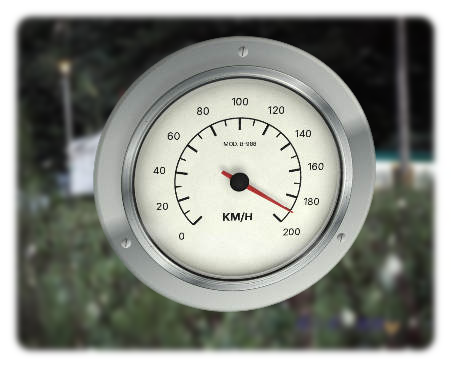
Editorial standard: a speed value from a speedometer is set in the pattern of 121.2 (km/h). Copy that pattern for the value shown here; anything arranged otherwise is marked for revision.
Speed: 190 (km/h)
